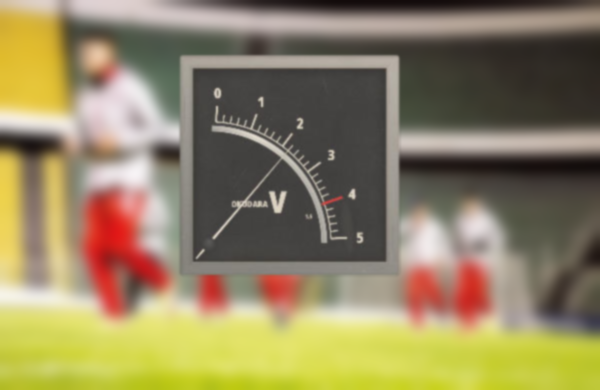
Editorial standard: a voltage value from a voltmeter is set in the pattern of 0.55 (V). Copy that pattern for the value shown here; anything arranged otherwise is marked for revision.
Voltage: 2.2 (V)
